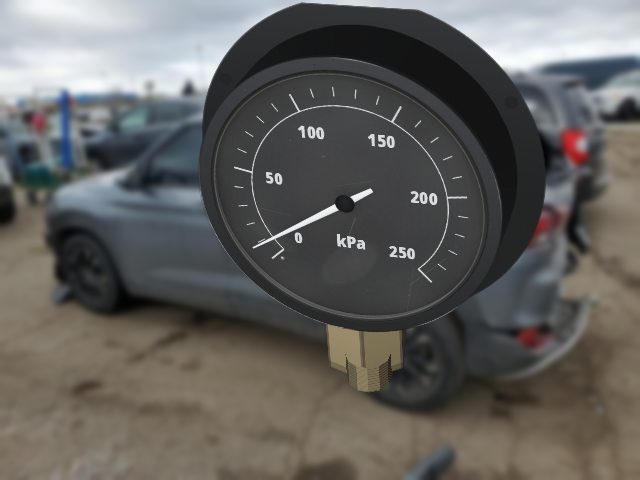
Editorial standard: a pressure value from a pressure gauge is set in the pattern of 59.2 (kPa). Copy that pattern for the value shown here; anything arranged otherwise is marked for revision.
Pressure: 10 (kPa)
